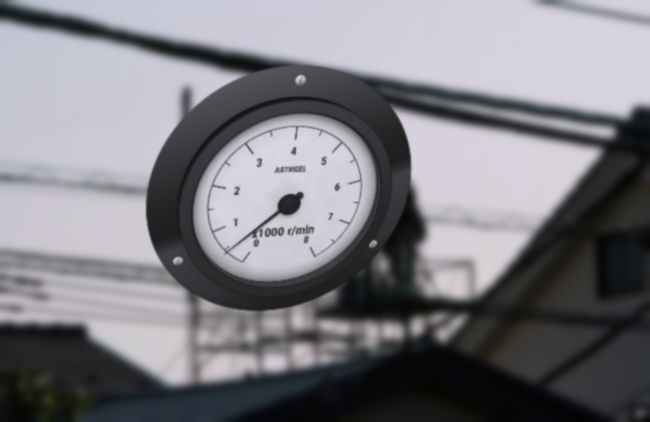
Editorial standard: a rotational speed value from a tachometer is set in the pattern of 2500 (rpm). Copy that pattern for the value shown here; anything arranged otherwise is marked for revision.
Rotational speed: 500 (rpm)
